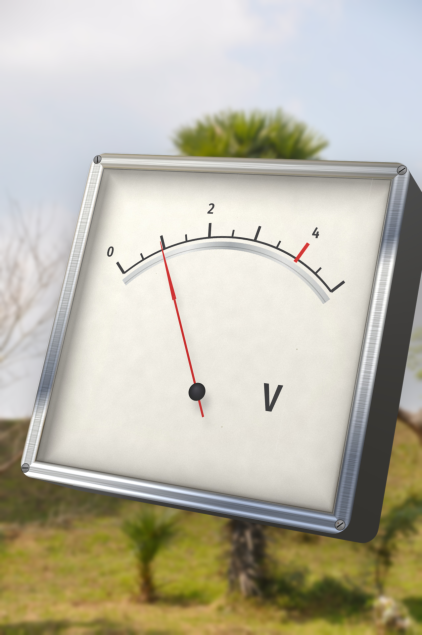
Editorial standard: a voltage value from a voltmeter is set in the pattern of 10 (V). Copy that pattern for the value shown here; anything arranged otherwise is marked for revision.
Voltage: 1 (V)
